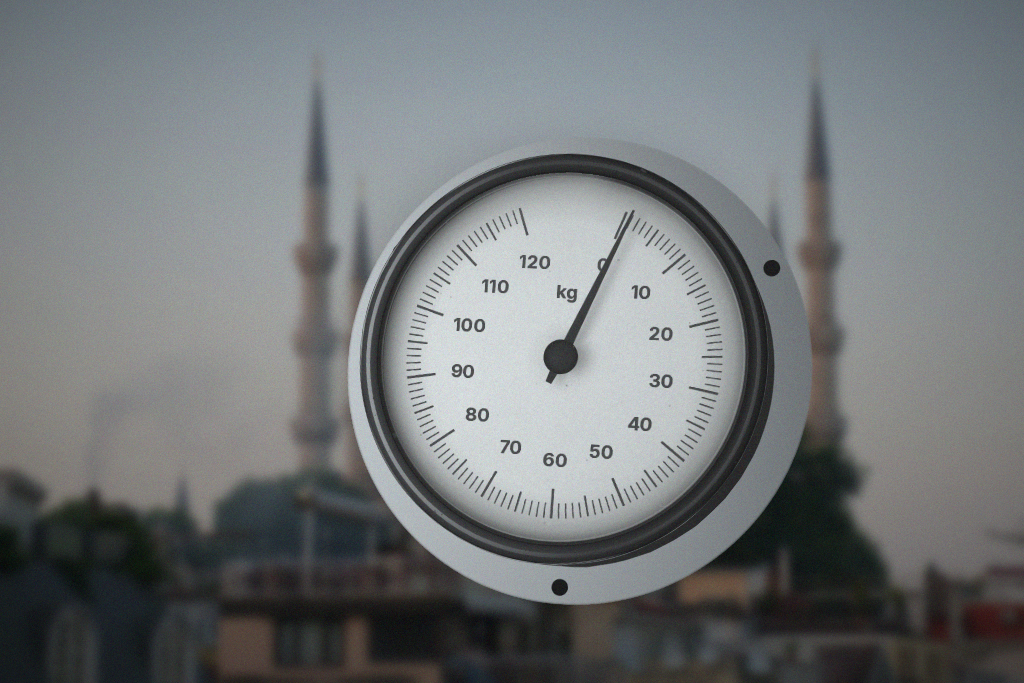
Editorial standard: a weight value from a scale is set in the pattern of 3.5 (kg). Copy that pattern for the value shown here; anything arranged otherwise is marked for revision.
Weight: 1 (kg)
